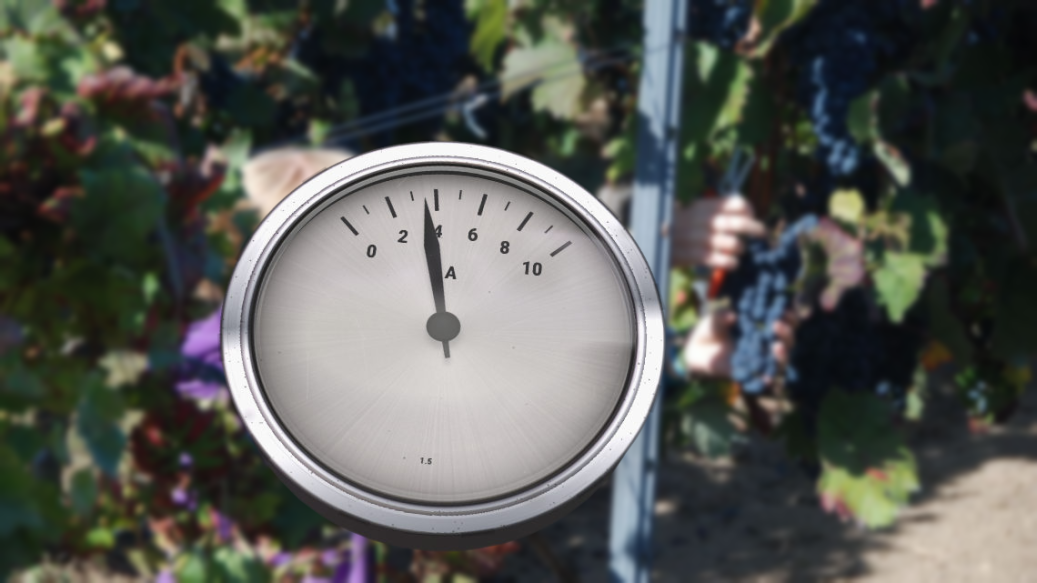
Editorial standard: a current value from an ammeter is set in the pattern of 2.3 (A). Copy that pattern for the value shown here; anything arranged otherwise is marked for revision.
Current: 3.5 (A)
